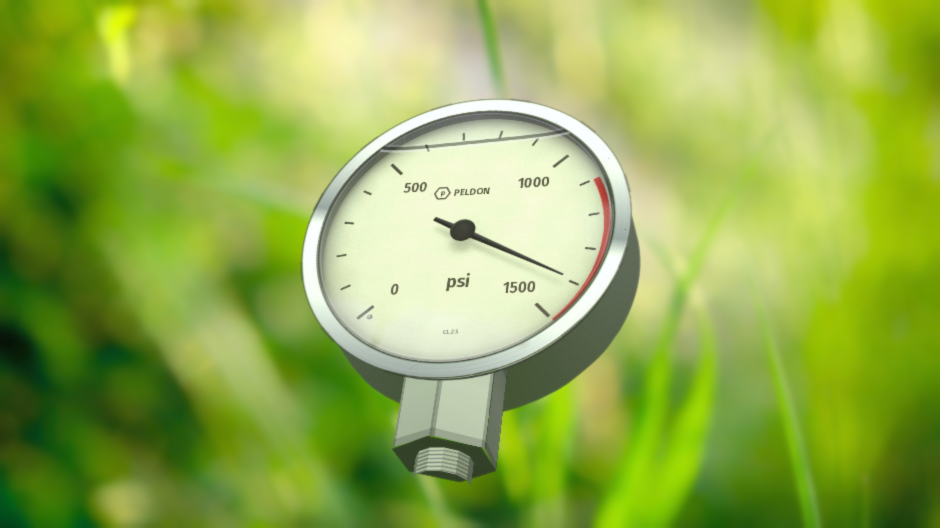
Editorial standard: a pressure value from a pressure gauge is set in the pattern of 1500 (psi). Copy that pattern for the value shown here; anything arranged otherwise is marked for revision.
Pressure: 1400 (psi)
